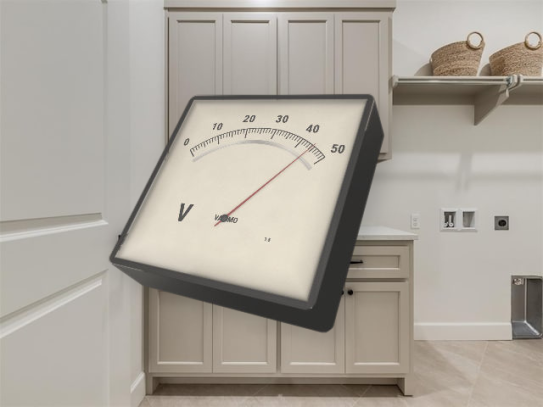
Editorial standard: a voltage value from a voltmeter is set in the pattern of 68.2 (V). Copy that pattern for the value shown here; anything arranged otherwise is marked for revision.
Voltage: 45 (V)
